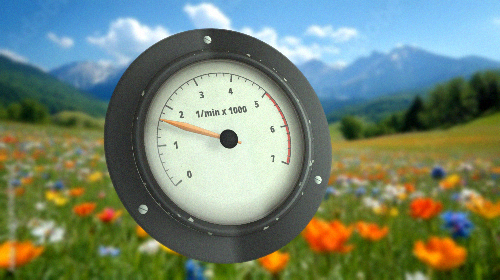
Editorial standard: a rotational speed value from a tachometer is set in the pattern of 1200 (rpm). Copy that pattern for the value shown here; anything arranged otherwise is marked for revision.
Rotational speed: 1600 (rpm)
